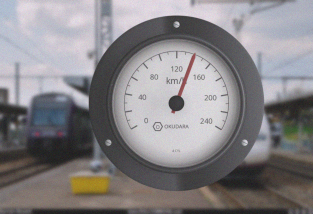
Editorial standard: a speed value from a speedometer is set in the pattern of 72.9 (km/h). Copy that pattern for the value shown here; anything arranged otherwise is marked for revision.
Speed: 140 (km/h)
